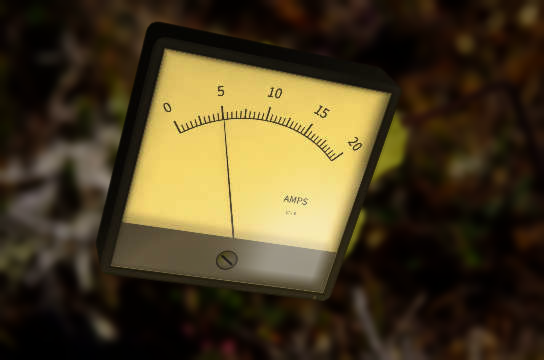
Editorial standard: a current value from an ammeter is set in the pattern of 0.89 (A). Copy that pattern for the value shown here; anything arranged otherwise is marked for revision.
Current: 5 (A)
